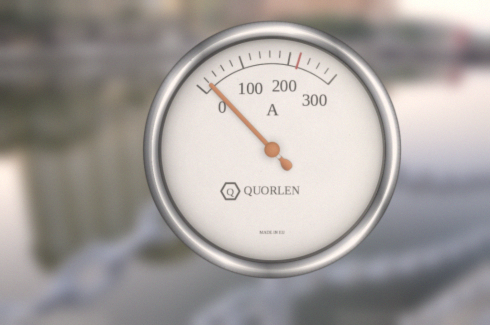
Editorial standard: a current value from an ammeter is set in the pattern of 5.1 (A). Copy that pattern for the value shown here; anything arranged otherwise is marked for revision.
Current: 20 (A)
